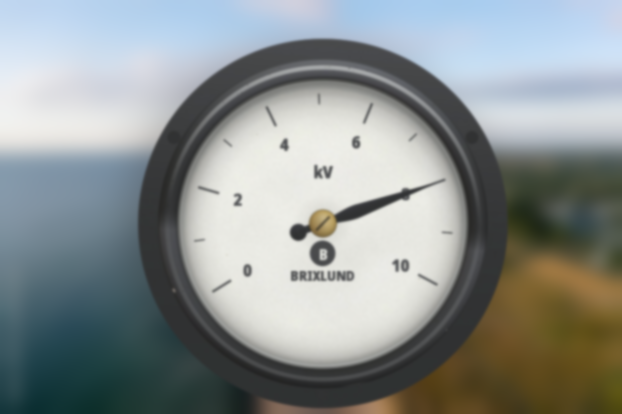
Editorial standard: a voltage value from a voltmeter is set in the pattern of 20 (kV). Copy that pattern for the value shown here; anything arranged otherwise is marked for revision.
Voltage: 8 (kV)
